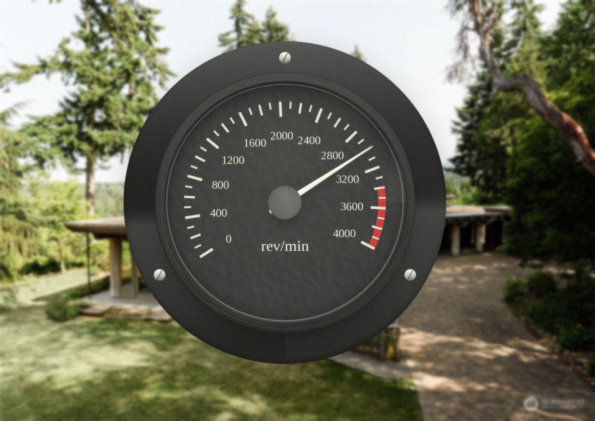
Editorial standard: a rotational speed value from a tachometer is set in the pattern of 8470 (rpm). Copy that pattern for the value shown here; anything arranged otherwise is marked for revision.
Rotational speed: 3000 (rpm)
